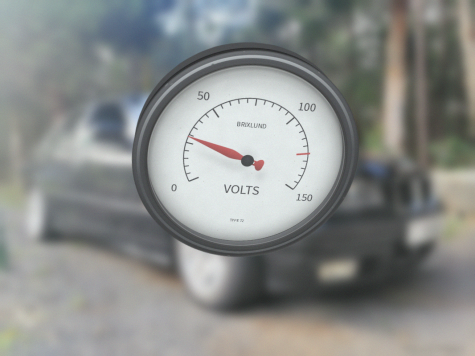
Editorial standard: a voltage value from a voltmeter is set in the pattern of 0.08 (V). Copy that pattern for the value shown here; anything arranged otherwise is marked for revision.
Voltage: 30 (V)
